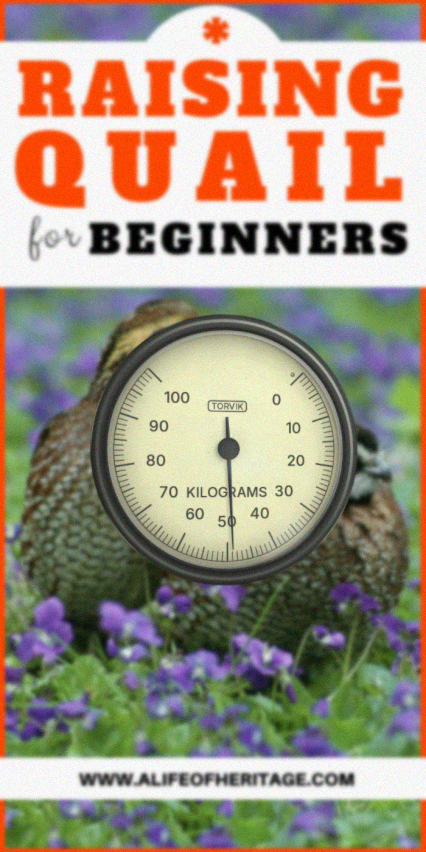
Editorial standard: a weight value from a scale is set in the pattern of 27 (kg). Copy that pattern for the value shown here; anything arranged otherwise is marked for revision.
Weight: 49 (kg)
